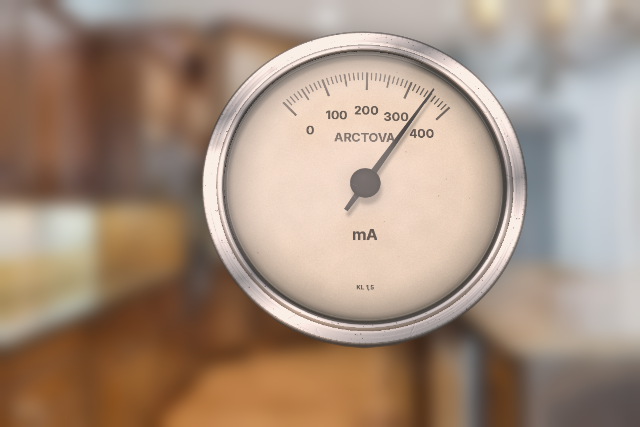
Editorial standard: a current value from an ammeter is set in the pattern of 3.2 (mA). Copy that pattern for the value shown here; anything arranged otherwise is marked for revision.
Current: 350 (mA)
